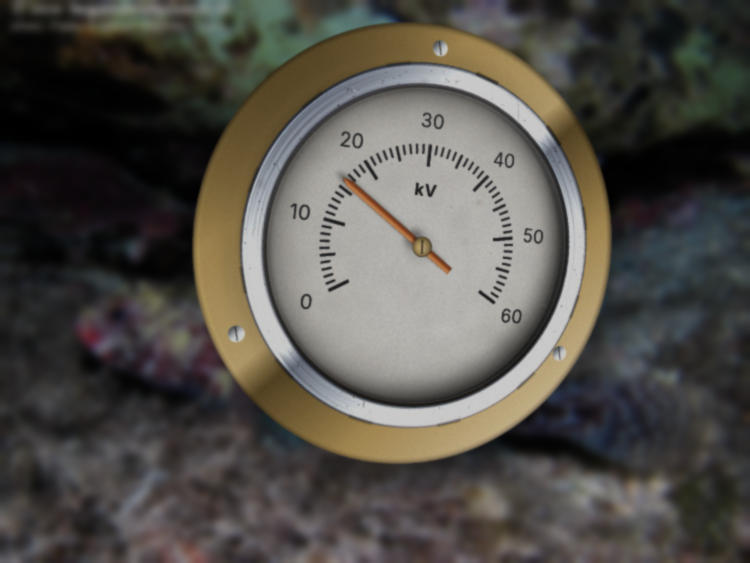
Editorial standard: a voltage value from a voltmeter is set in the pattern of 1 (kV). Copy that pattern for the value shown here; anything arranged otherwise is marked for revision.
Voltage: 16 (kV)
